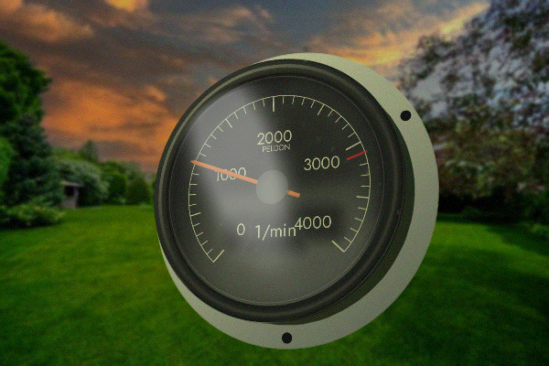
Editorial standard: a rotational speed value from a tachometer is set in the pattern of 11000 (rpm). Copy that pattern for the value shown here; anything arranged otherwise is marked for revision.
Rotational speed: 1000 (rpm)
